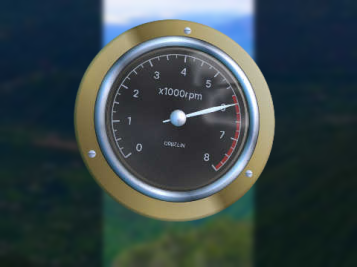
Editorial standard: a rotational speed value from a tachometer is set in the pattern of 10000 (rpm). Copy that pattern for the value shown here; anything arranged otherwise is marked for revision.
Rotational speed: 6000 (rpm)
